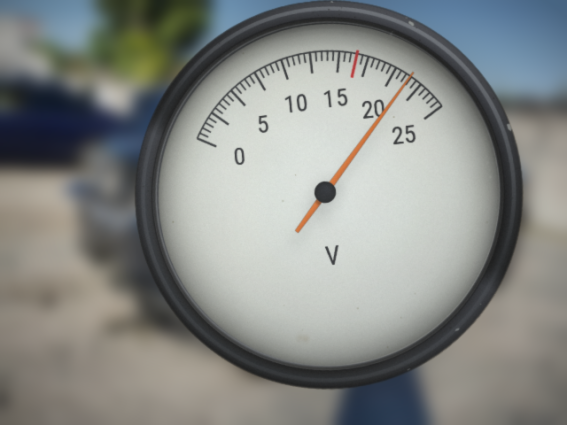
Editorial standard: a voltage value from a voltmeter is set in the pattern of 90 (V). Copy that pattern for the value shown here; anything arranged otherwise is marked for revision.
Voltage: 21.5 (V)
